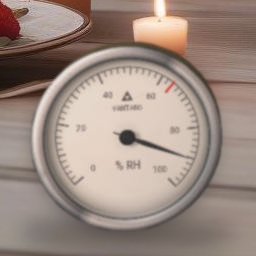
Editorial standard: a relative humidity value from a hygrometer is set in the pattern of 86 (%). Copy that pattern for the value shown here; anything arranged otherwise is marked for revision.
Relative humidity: 90 (%)
